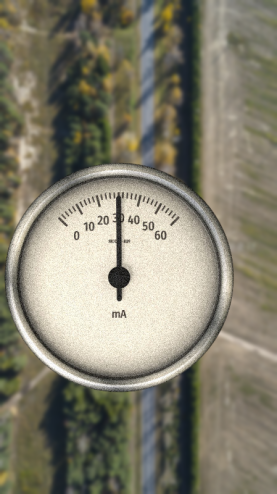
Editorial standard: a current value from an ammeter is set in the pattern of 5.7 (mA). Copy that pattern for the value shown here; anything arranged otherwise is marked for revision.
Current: 30 (mA)
